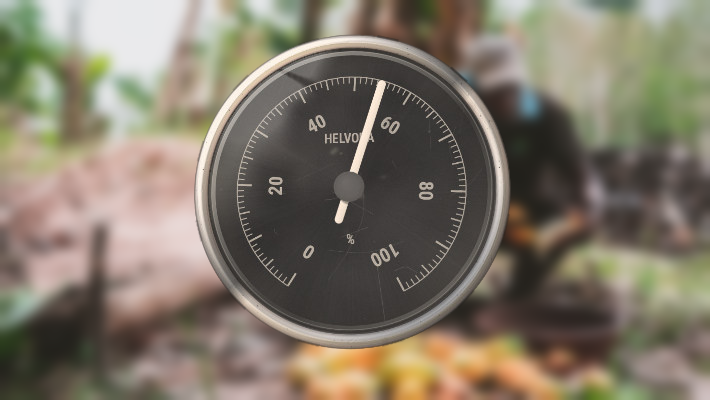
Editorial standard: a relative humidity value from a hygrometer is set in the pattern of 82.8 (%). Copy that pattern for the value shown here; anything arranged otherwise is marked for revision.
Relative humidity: 55 (%)
